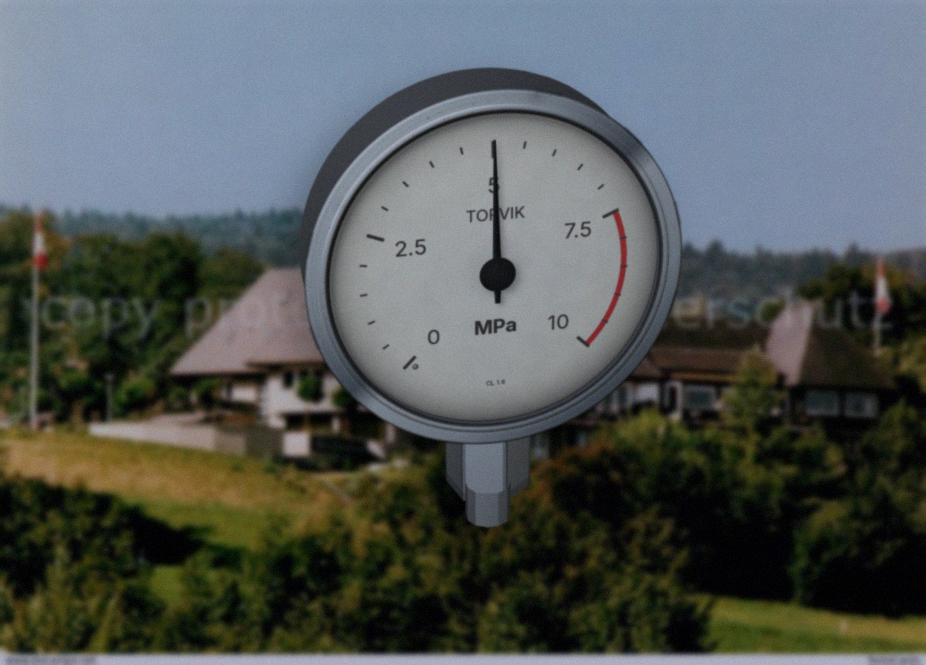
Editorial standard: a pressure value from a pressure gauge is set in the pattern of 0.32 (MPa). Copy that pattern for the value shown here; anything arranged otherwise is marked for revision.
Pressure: 5 (MPa)
